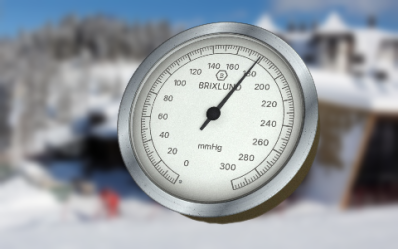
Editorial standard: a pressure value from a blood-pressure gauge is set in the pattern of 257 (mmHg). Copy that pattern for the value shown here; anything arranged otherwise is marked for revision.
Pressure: 180 (mmHg)
